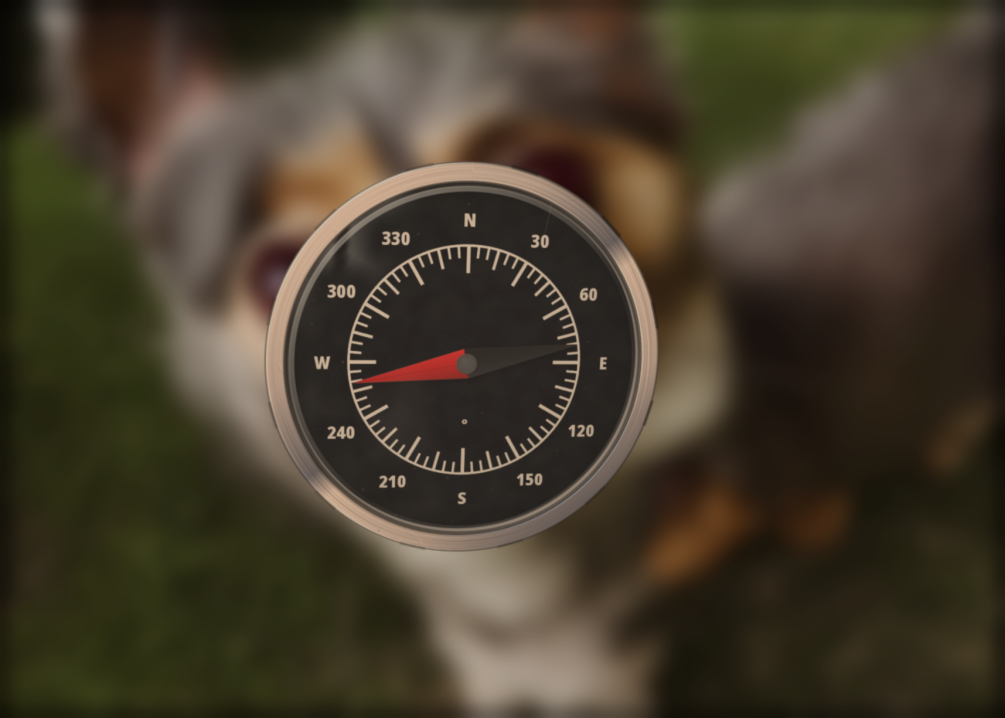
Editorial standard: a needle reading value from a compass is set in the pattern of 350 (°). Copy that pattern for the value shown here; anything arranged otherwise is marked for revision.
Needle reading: 260 (°)
